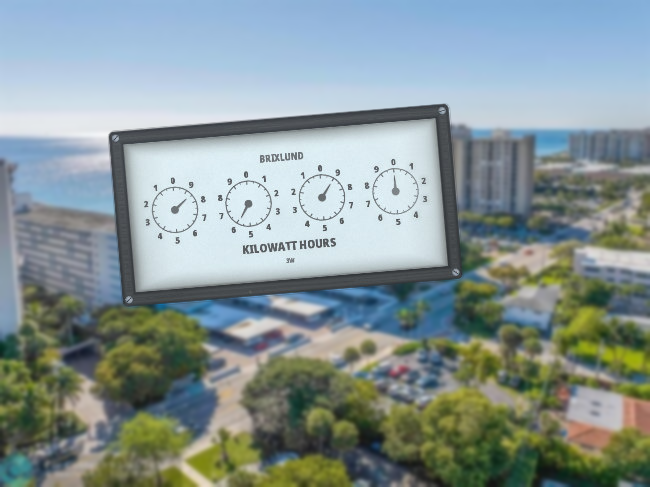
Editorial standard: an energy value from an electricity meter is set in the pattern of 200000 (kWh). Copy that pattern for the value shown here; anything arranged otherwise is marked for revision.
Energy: 8590 (kWh)
